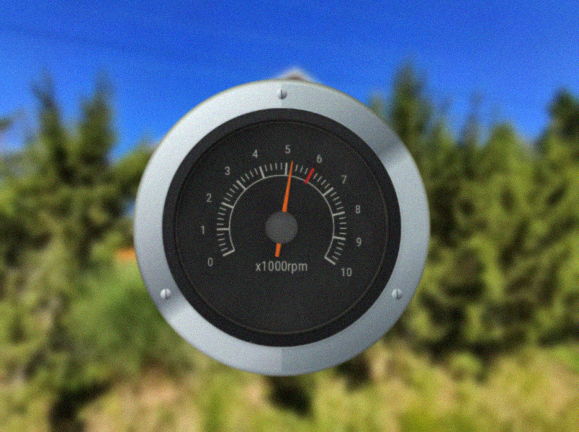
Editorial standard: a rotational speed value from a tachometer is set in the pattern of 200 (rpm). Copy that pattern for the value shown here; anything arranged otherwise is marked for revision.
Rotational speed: 5200 (rpm)
